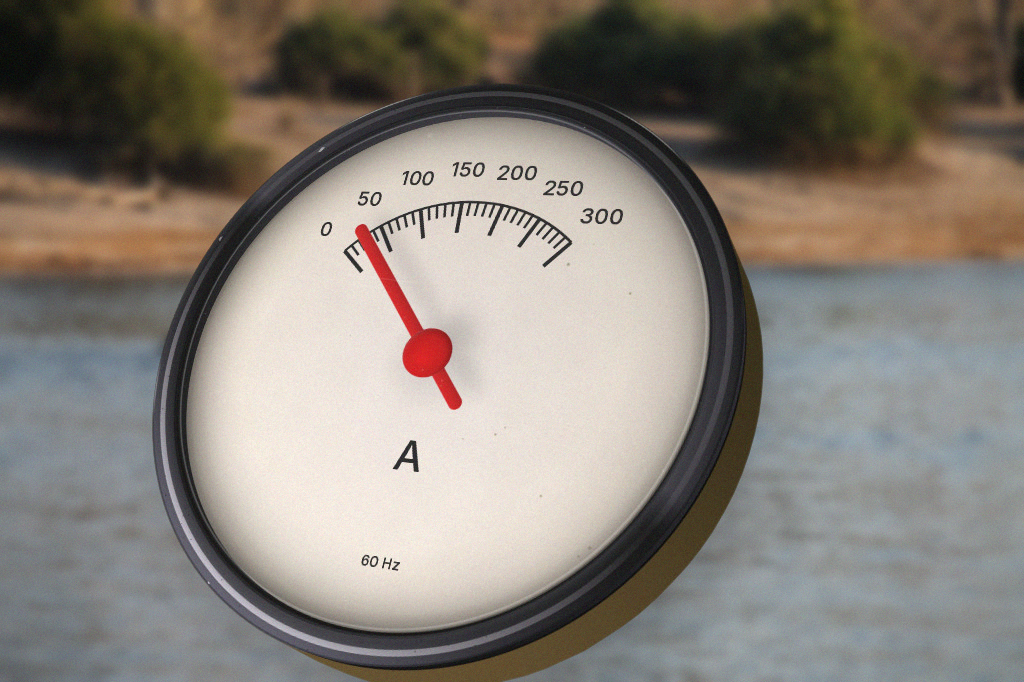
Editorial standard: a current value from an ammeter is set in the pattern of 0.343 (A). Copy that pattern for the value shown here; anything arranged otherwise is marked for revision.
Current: 30 (A)
